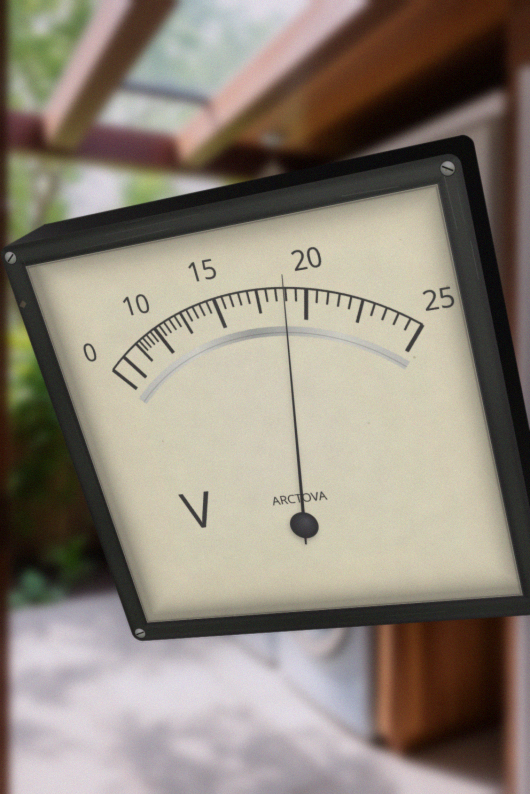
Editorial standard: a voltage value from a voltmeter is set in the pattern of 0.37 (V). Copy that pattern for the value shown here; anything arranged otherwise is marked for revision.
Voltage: 19 (V)
